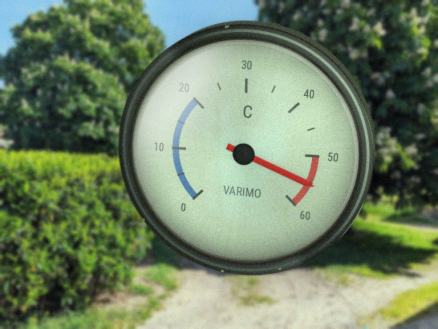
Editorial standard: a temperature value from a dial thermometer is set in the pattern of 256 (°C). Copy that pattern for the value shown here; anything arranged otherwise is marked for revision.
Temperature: 55 (°C)
